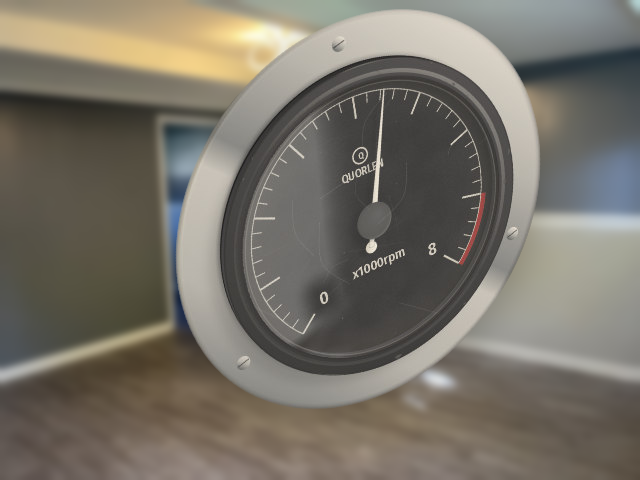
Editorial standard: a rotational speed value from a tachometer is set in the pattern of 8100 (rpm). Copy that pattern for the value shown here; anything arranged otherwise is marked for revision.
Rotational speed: 4400 (rpm)
